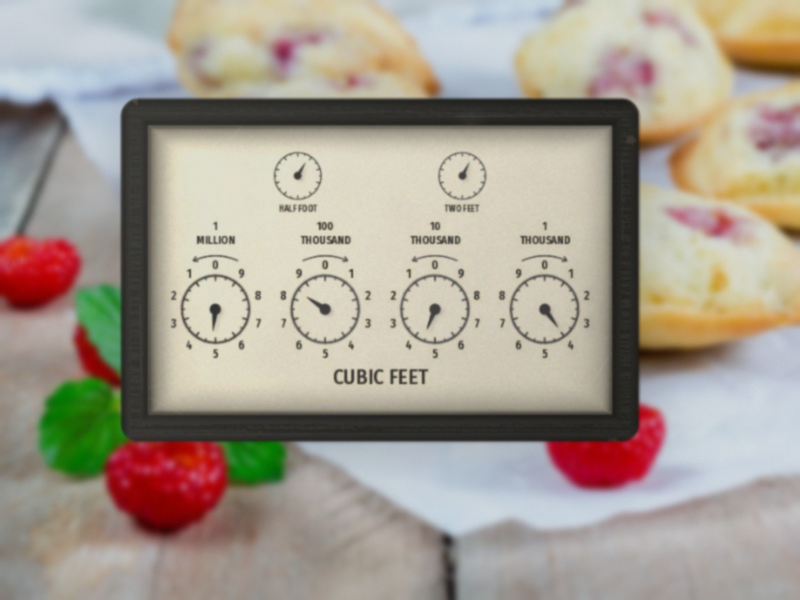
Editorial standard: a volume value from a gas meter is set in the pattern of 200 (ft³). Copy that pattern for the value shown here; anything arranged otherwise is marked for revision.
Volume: 484400 (ft³)
